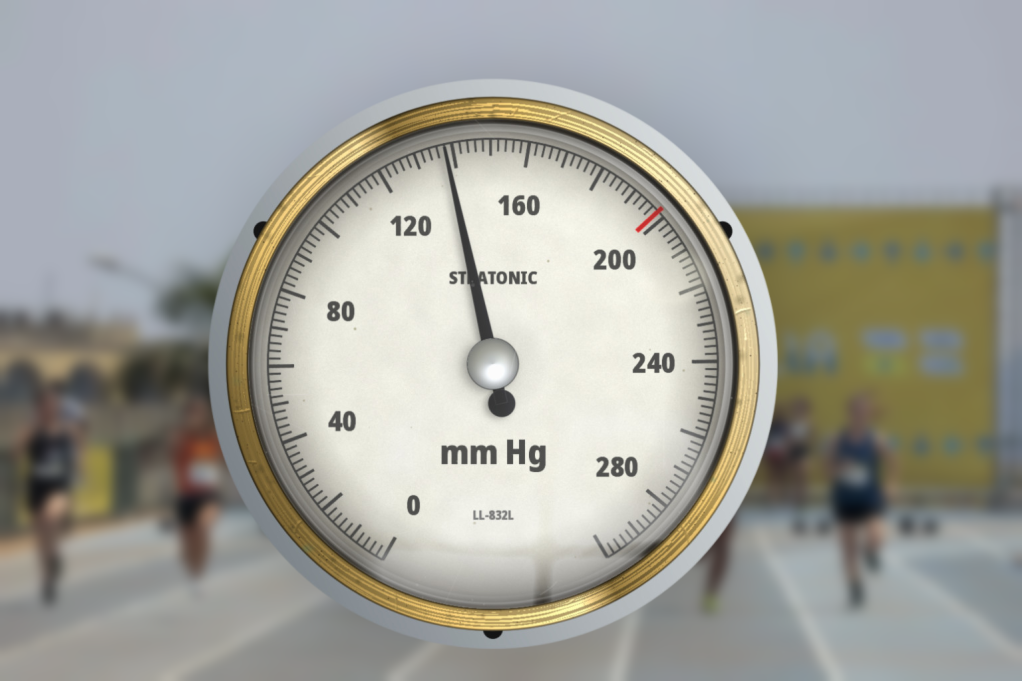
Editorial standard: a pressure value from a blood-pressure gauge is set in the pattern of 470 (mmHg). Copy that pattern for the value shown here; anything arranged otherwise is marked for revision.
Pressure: 138 (mmHg)
